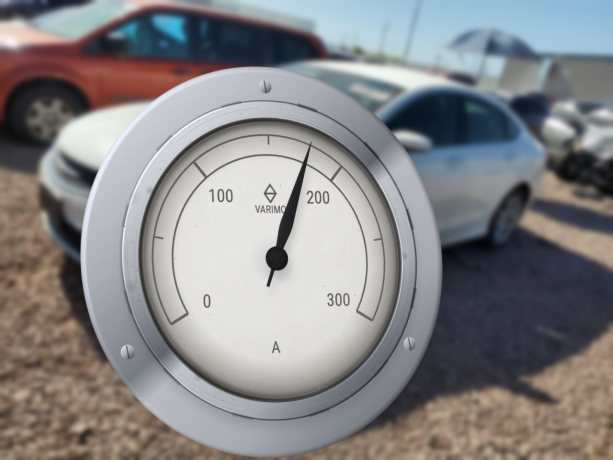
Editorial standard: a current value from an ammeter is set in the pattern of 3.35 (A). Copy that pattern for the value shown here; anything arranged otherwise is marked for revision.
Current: 175 (A)
